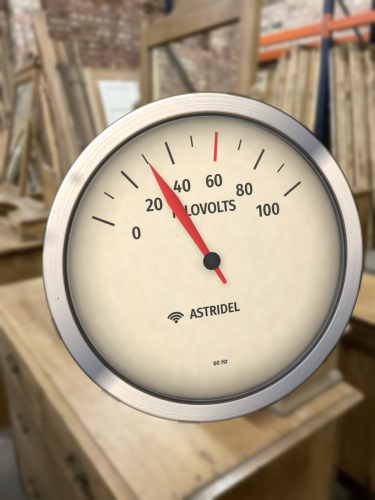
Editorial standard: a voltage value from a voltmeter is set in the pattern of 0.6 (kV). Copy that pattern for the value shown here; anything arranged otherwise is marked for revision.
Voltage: 30 (kV)
